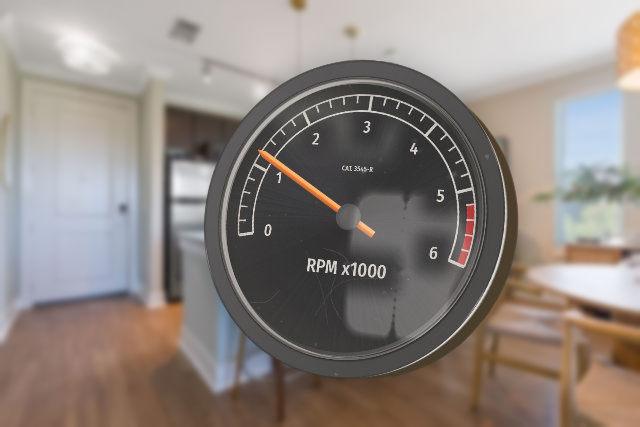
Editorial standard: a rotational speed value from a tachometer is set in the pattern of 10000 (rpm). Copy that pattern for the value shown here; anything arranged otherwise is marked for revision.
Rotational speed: 1200 (rpm)
